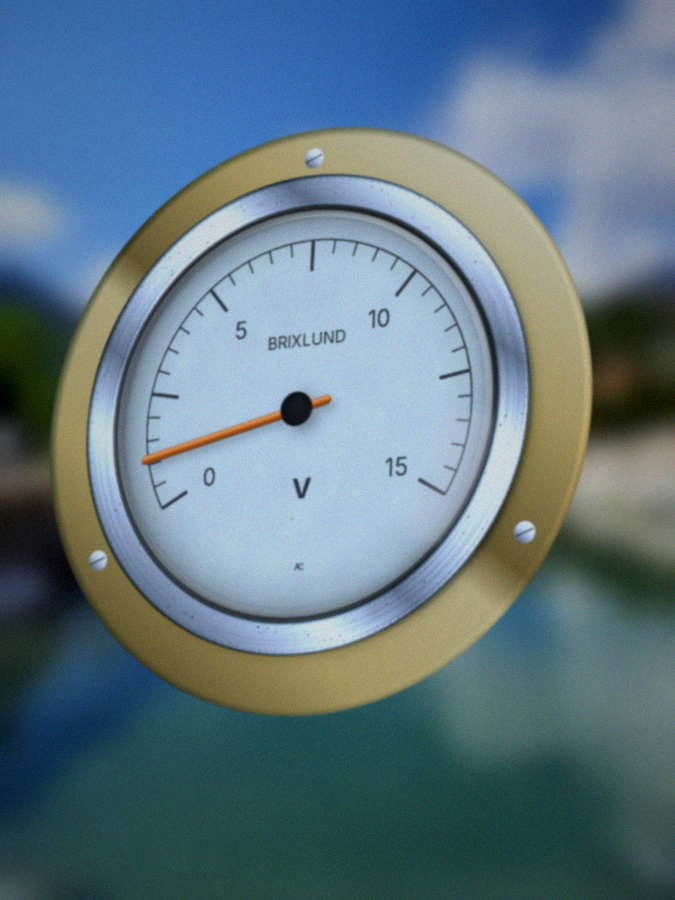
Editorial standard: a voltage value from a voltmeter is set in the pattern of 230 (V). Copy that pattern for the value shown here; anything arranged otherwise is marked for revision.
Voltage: 1 (V)
